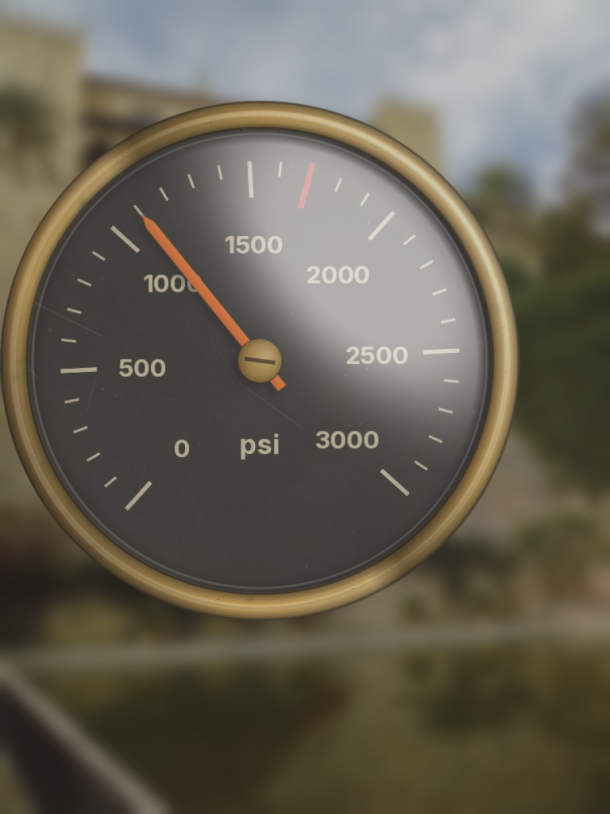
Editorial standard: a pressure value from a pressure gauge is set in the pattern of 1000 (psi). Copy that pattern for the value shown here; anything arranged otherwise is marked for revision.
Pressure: 1100 (psi)
